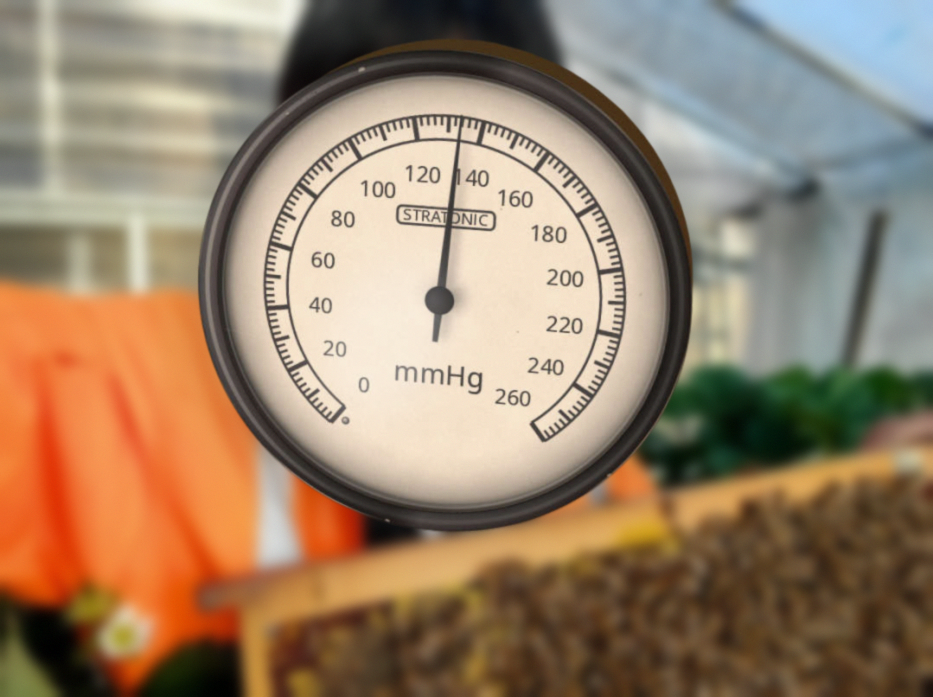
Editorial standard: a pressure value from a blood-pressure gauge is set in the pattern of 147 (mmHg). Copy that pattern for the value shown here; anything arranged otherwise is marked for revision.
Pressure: 134 (mmHg)
